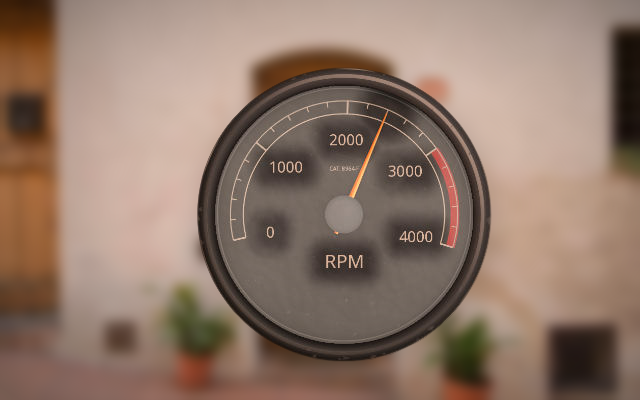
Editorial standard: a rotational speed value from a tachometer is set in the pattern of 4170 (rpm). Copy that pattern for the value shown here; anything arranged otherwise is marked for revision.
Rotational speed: 2400 (rpm)
